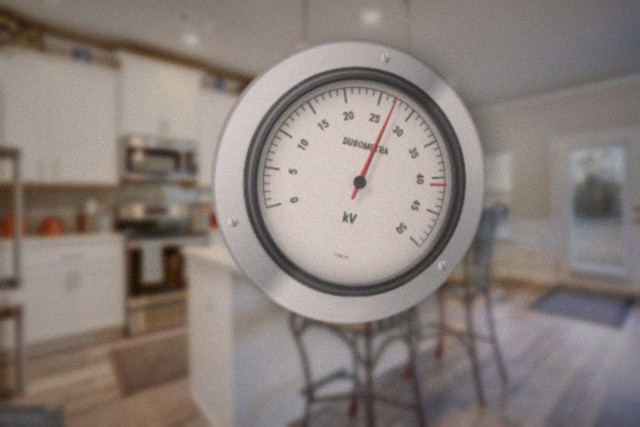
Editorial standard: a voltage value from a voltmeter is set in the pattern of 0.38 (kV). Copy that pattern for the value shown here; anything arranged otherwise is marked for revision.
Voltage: 27 (kV)
